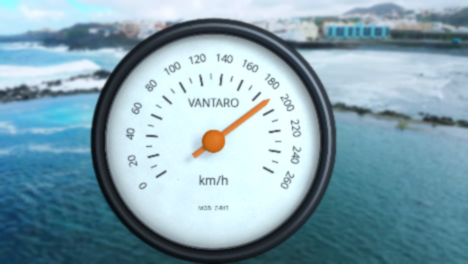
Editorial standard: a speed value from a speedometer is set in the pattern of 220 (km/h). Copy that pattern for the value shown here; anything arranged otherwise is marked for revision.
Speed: 190 (km/h)
